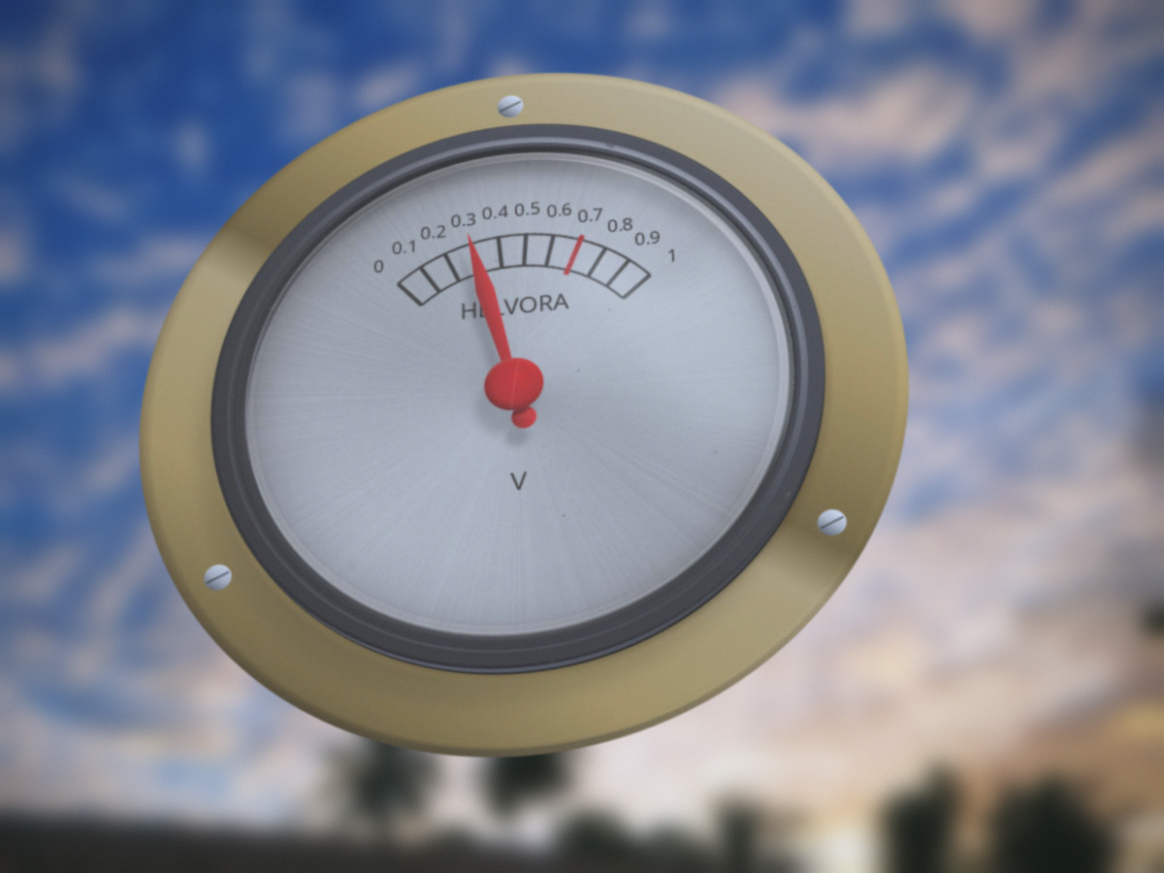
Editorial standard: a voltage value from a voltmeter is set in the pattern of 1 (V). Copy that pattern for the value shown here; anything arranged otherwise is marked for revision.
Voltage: 0.3 (V)
